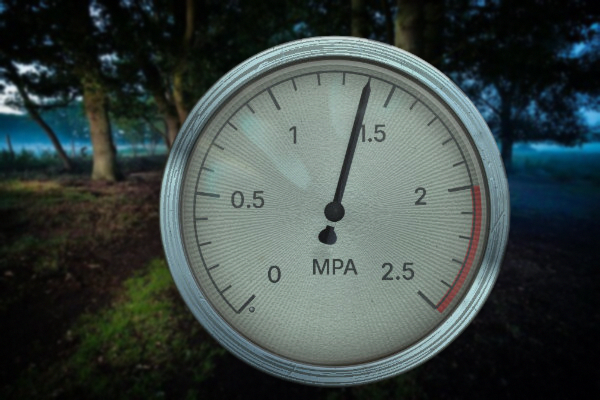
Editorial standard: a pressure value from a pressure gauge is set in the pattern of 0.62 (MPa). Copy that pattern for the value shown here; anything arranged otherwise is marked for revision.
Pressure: 1.4 (MPa)
